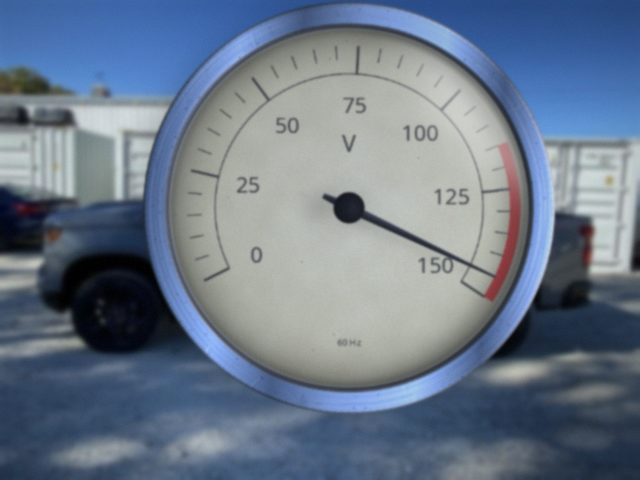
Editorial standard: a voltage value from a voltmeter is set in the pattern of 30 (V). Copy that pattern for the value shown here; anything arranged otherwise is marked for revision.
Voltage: 145 (V)
